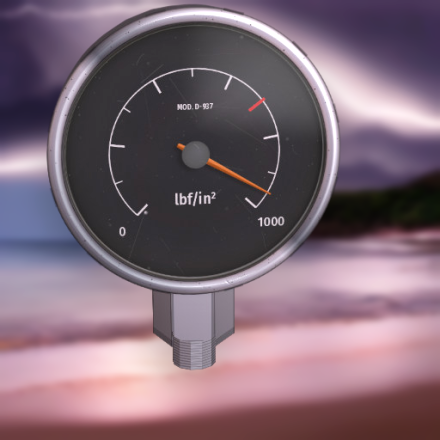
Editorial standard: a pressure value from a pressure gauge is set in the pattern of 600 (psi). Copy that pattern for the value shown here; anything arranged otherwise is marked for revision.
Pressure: 950 (psi)
